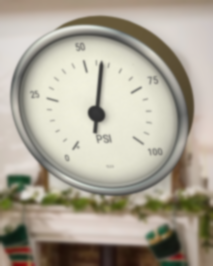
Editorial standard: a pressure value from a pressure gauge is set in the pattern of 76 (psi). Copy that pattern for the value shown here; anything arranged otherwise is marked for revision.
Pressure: 57.5 (psi)
